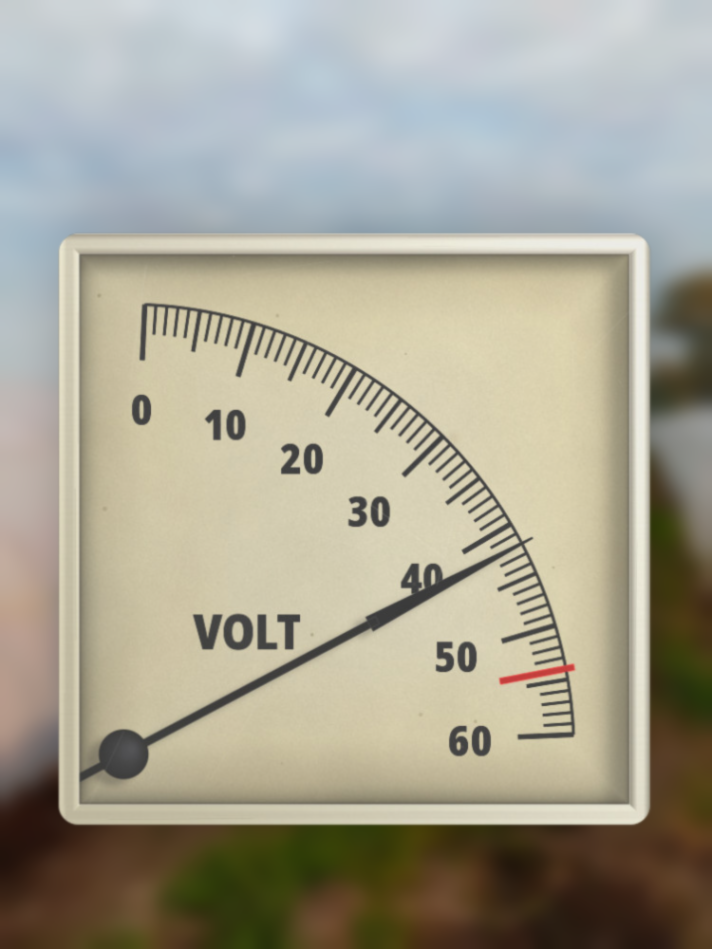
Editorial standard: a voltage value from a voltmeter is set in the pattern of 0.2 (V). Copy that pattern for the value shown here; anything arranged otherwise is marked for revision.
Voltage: 42 (V)
